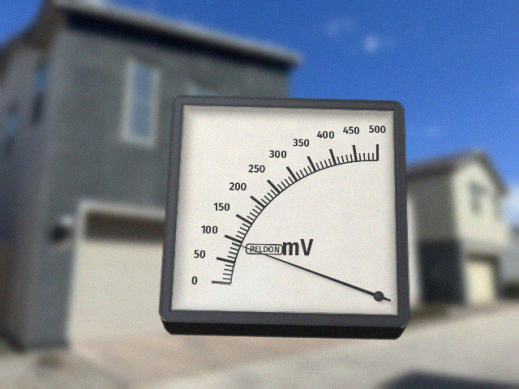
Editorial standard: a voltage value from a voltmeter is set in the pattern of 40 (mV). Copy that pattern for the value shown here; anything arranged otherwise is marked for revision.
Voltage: 90 (mV)
